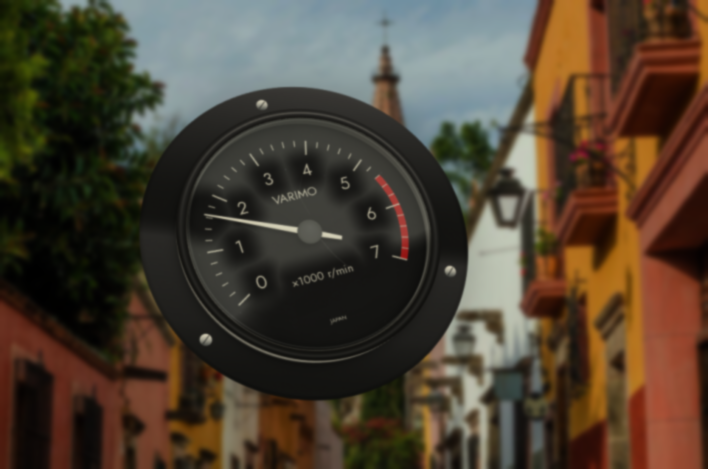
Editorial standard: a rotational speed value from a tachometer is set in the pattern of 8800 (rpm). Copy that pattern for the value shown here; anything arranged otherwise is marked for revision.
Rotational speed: 1600 (rpm)
